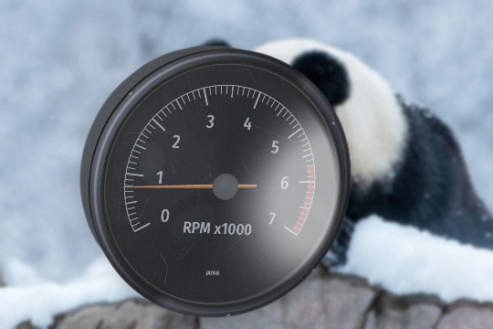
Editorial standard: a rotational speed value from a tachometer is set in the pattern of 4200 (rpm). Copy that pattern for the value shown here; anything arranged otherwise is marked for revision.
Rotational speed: 800 (rpm)
